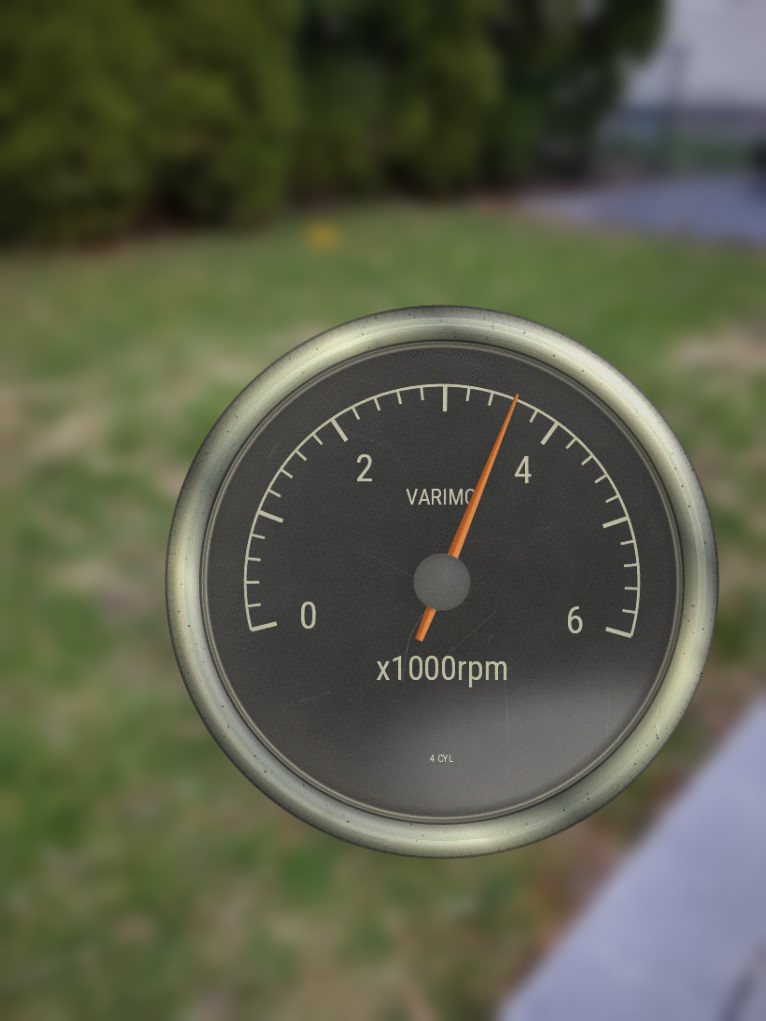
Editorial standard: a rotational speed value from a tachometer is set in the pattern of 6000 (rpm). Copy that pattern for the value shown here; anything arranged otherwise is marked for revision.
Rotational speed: 3600 (rpm)
